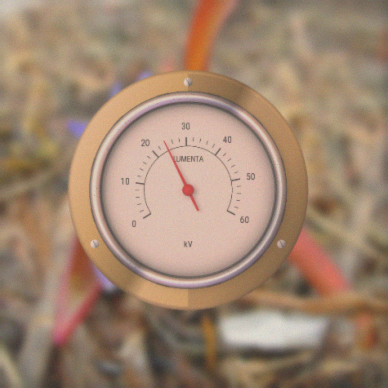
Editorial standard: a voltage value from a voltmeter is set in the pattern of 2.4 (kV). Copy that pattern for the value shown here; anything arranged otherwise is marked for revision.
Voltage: 24 (kV)
